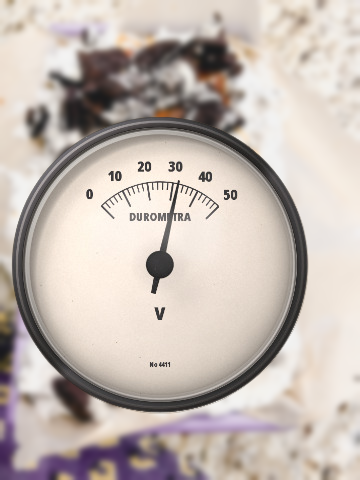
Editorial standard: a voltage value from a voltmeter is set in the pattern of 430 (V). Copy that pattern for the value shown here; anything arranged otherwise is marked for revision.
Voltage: 32 (V)
